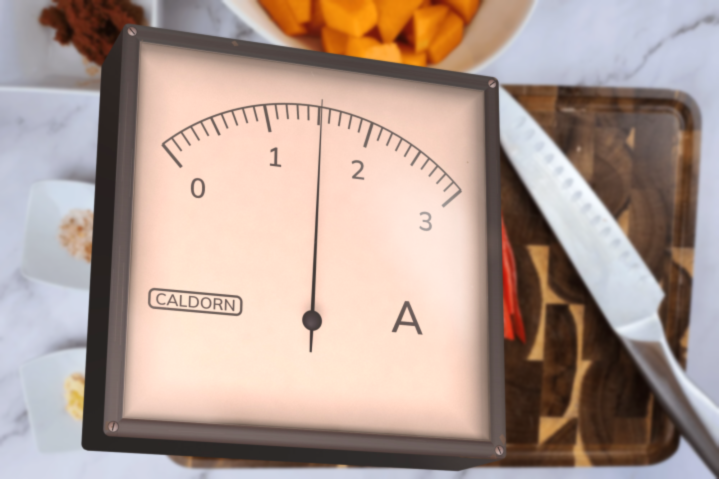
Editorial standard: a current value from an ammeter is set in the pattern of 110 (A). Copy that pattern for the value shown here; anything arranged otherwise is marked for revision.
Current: 1.5 (A)
